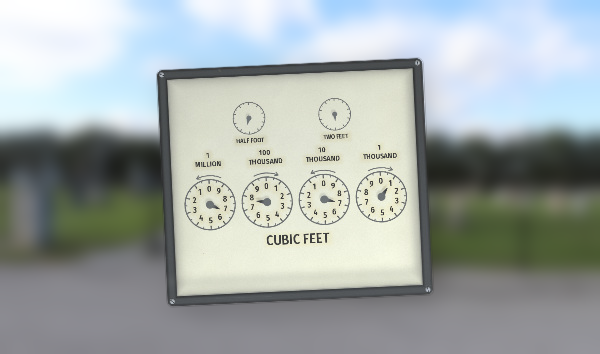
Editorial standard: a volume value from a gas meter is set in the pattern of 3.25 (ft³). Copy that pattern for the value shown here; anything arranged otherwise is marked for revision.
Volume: 677100 (ft³)
